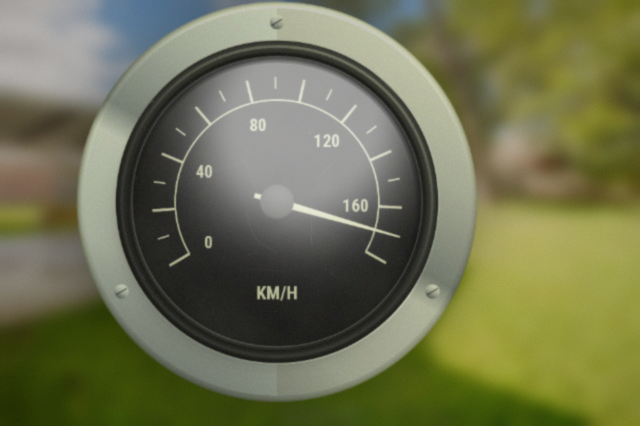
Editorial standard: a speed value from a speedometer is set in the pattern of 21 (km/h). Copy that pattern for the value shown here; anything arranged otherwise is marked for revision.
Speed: 170 (km/h)
